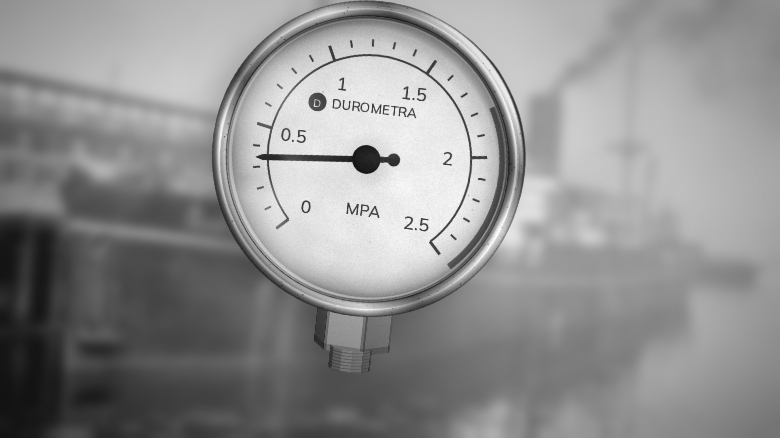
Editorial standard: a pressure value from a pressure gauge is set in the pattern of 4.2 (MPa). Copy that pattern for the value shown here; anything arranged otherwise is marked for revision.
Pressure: 0.35 (MPa)
